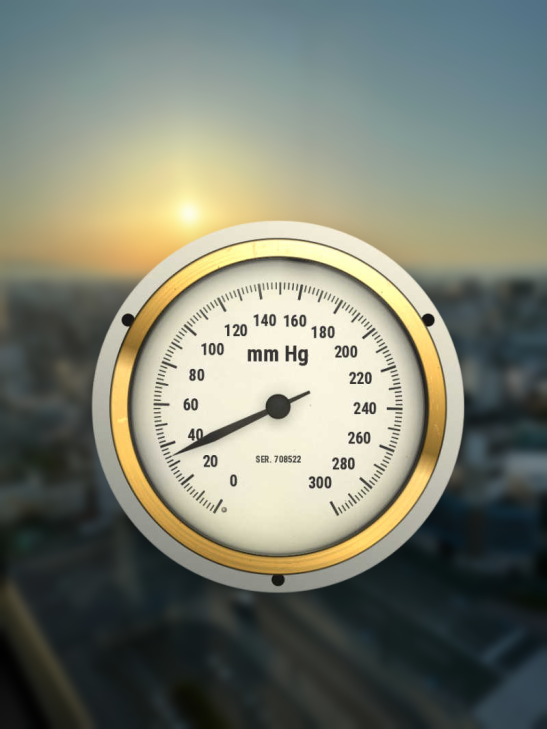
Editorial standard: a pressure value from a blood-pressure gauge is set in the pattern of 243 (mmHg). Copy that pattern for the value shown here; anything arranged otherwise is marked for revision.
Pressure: 34 (mmHg)
